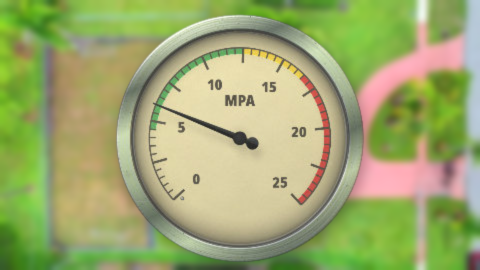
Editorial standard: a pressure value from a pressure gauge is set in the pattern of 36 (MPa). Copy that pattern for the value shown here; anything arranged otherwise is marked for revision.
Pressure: 6 (MPa)
